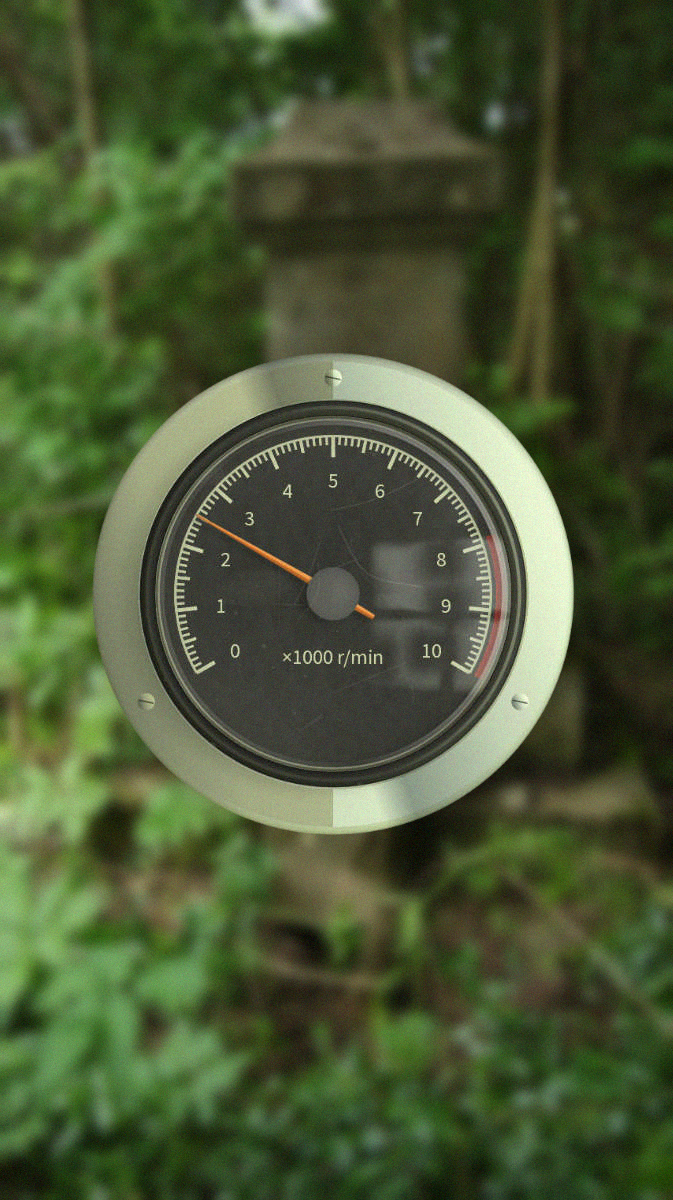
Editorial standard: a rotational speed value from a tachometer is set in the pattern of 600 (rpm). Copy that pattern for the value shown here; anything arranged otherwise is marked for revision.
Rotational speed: 2500 (rpm)
